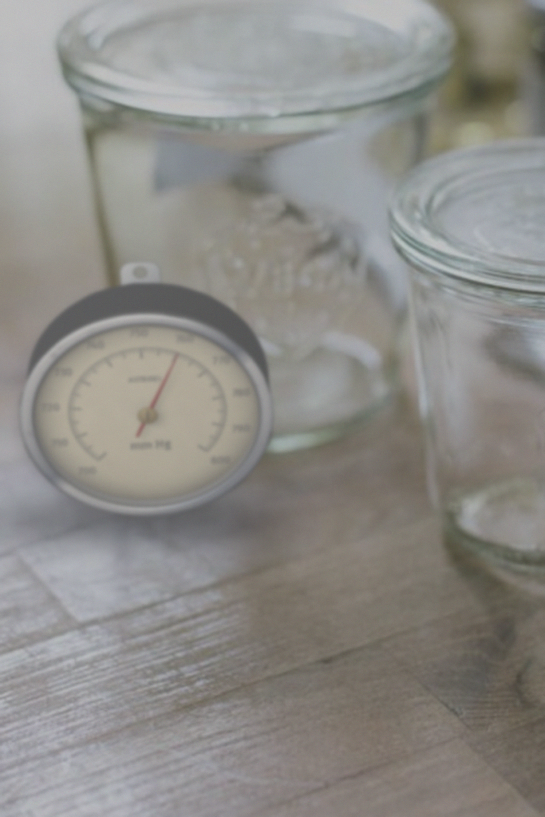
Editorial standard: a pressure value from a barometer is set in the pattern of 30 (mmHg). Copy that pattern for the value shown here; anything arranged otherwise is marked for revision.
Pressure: 760 (mmHg)
